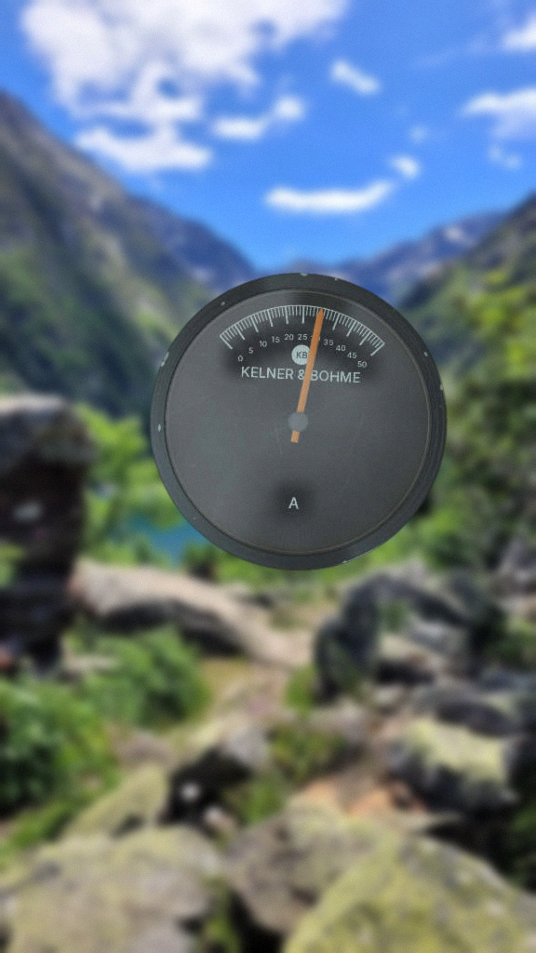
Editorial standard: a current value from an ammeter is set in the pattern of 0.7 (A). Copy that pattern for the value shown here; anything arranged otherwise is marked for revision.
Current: 30 (A)
